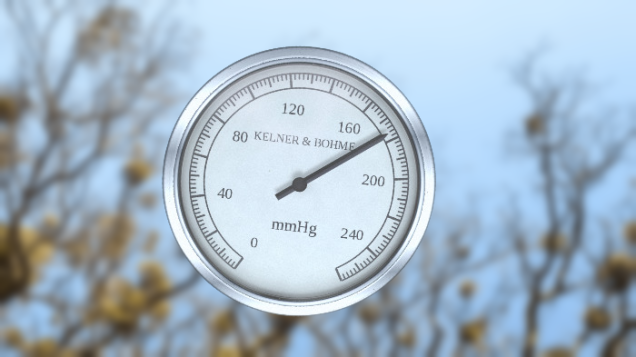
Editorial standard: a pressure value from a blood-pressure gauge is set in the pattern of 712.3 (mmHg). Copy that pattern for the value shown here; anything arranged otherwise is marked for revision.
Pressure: 176 (mmHg)
